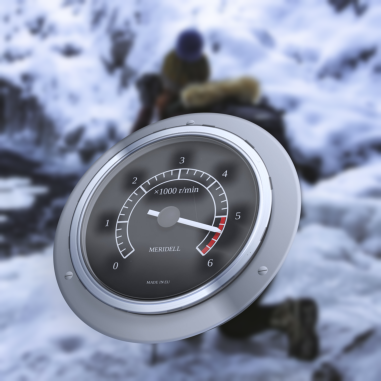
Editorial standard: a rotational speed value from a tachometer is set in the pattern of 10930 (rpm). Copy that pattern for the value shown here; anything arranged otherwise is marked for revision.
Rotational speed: 5400 (rpm)
